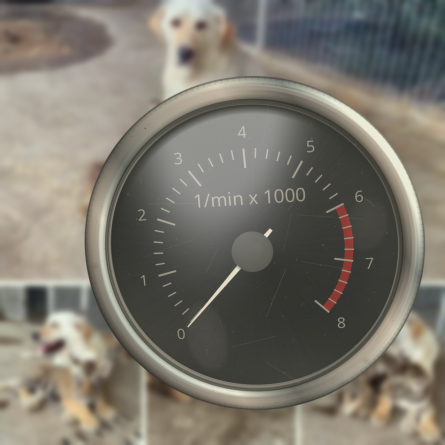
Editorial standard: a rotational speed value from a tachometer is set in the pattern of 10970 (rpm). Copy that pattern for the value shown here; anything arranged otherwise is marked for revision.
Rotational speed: 0 (rpm)
